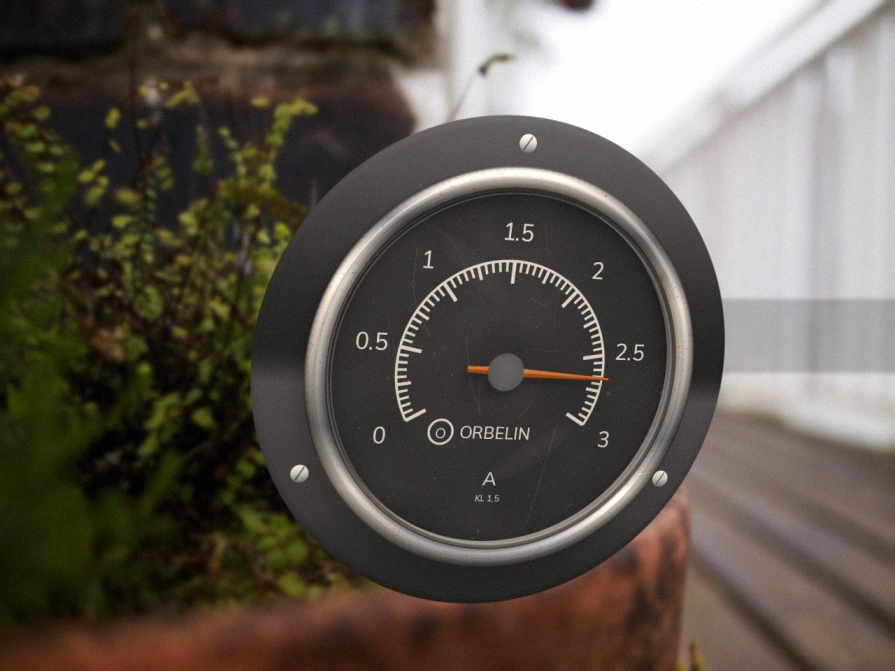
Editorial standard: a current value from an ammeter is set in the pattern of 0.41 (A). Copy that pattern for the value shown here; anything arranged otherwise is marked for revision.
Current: 2.65 (A)
